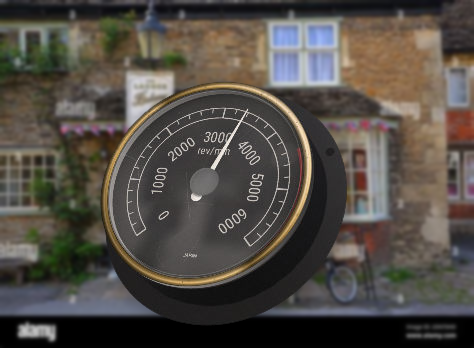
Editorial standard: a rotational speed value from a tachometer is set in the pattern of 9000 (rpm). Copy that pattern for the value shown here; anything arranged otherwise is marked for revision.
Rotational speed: 3400 (rpm)
